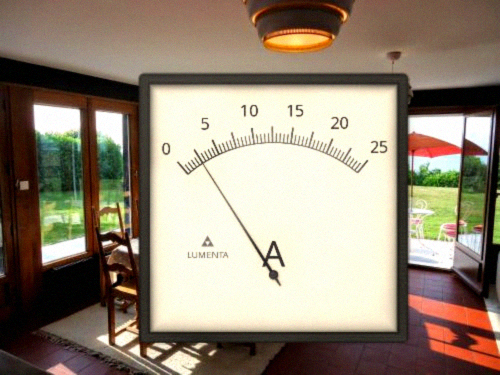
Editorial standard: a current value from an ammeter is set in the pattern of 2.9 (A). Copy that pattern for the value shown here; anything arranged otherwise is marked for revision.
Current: 2.5 (A)
